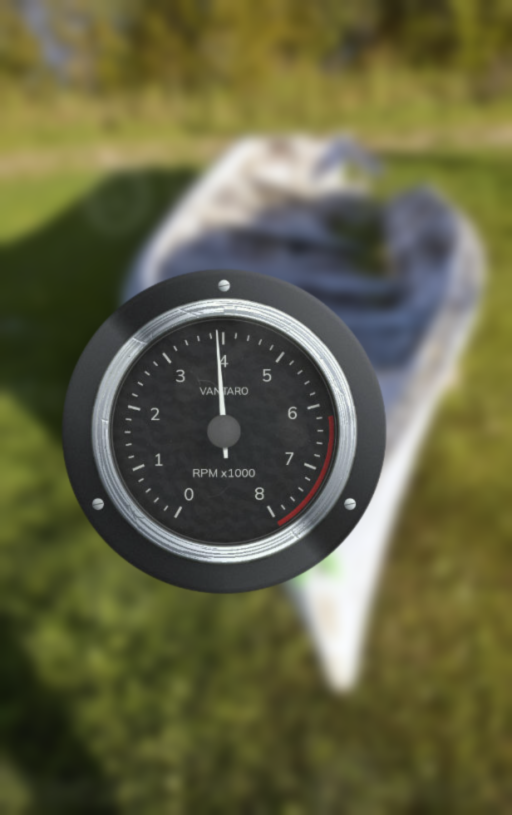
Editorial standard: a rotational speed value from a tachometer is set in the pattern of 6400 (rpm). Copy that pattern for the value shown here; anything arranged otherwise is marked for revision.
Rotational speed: 3900 (rpm)
